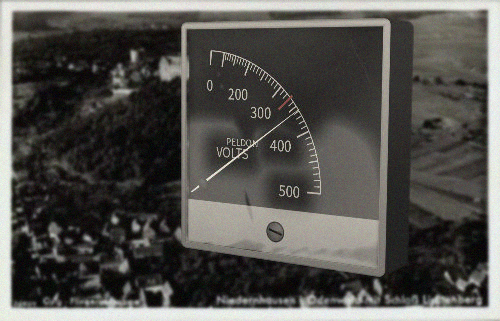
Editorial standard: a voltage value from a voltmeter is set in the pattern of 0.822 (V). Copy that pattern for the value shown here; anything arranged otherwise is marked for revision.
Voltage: 360 (V)
